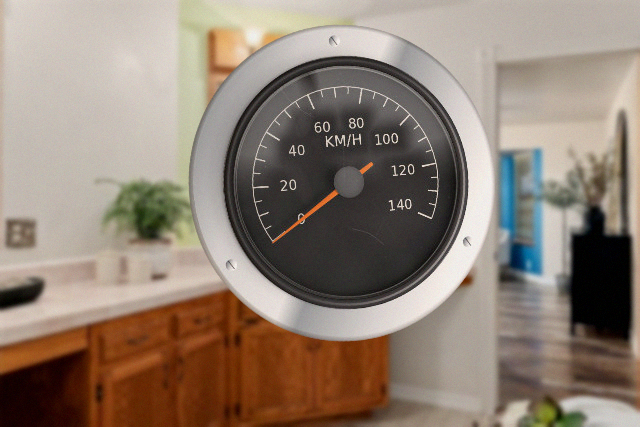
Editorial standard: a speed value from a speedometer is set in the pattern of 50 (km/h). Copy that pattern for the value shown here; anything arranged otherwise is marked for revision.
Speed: 0 (km/h)
